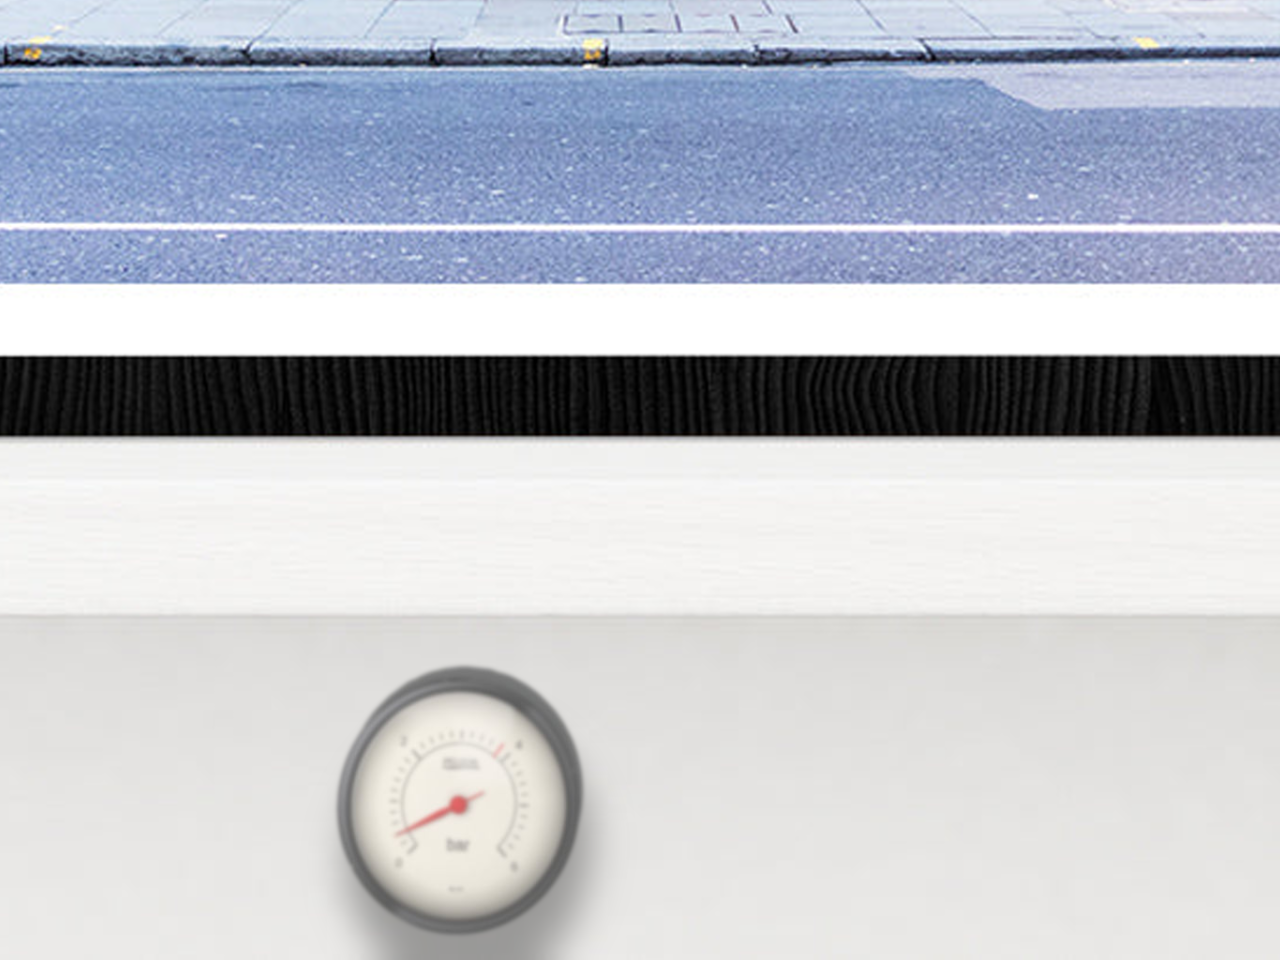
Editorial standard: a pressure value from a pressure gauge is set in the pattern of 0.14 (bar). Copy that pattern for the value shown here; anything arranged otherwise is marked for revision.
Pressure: 0.4 (bar)
